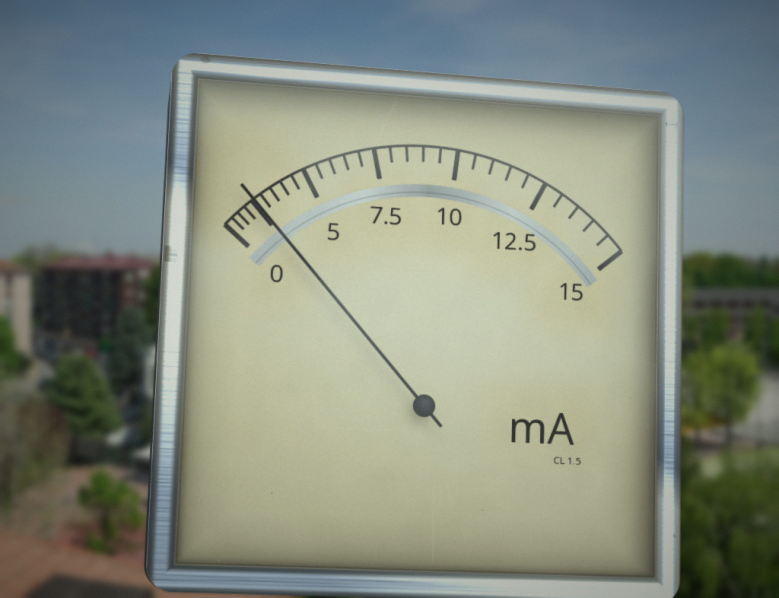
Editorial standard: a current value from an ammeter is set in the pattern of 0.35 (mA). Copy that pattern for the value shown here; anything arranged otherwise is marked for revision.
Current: 2.5 (mA)
